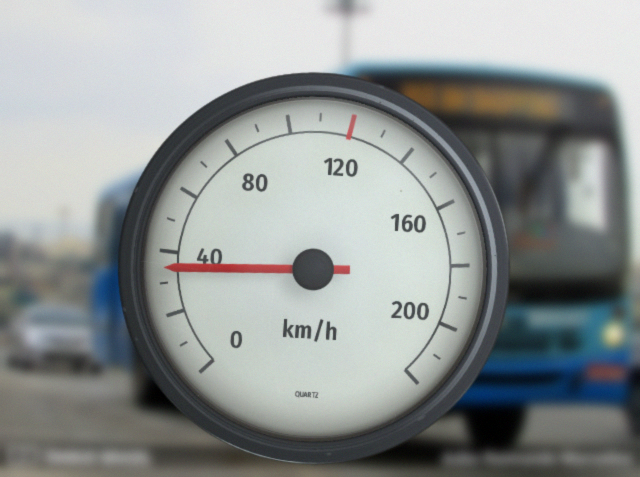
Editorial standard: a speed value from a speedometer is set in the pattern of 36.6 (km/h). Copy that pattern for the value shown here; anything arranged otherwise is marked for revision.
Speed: 35 (km/h)
